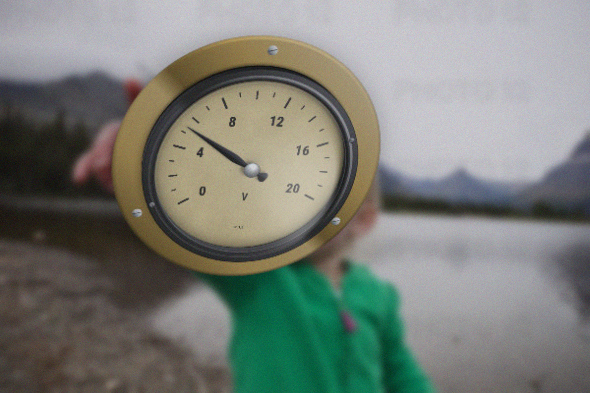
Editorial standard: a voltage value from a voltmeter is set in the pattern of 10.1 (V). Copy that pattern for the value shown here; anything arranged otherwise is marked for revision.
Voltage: 5.5 (V)
